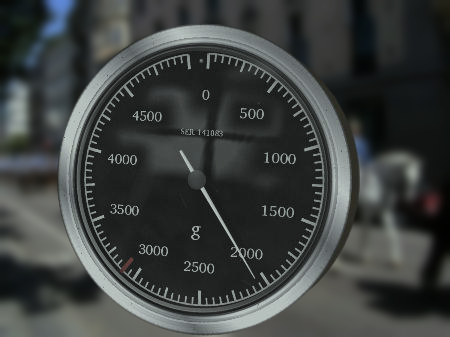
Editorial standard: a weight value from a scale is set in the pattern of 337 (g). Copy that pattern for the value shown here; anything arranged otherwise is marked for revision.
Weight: 2050 (g)
